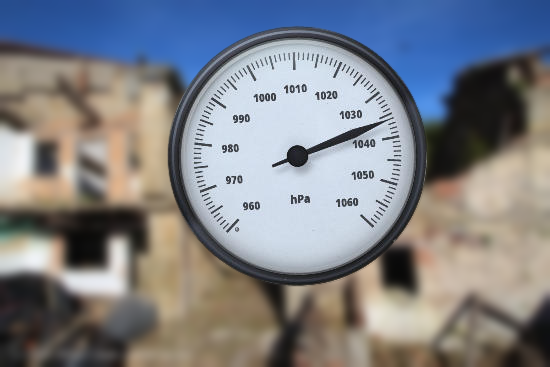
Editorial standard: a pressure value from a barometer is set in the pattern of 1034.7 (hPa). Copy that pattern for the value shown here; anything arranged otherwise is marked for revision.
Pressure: 1036 (hPa)
